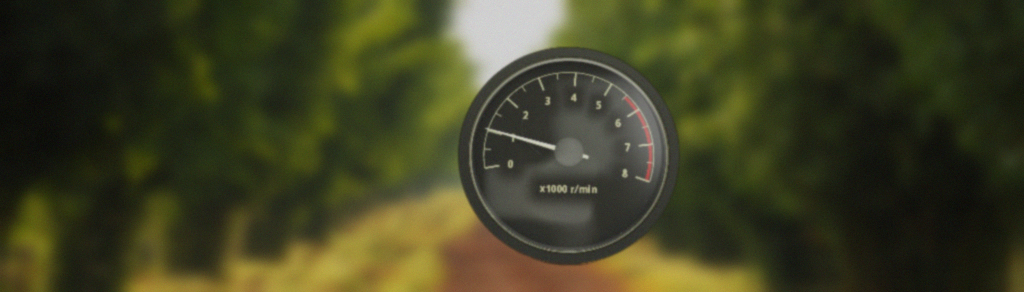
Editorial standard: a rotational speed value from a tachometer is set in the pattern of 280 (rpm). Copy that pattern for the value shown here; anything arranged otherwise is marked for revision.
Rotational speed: 1000 (rpm)
